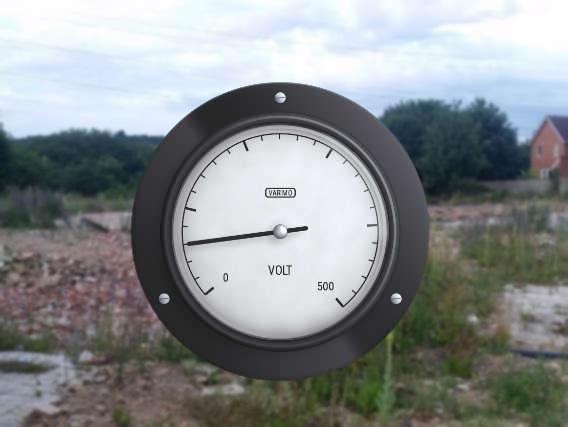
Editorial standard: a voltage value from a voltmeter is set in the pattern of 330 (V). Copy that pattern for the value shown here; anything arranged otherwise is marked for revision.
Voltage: 60 (V)
